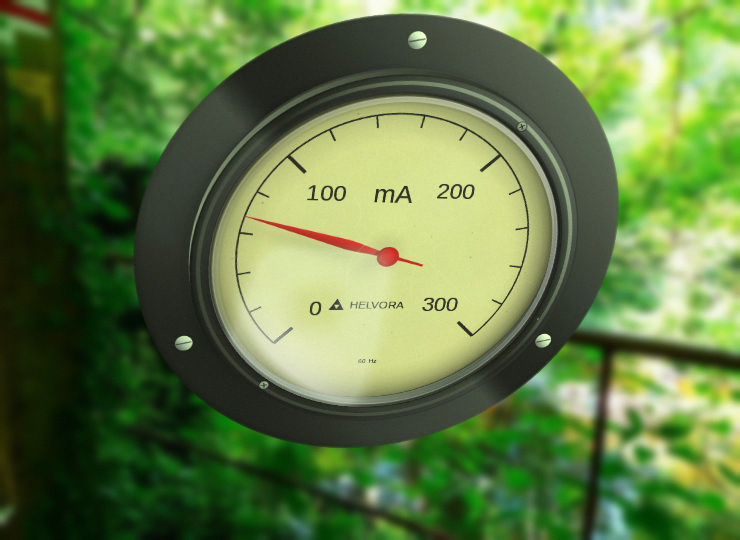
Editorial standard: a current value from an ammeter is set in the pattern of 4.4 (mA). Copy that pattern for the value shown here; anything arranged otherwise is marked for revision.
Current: 70 (mA)
